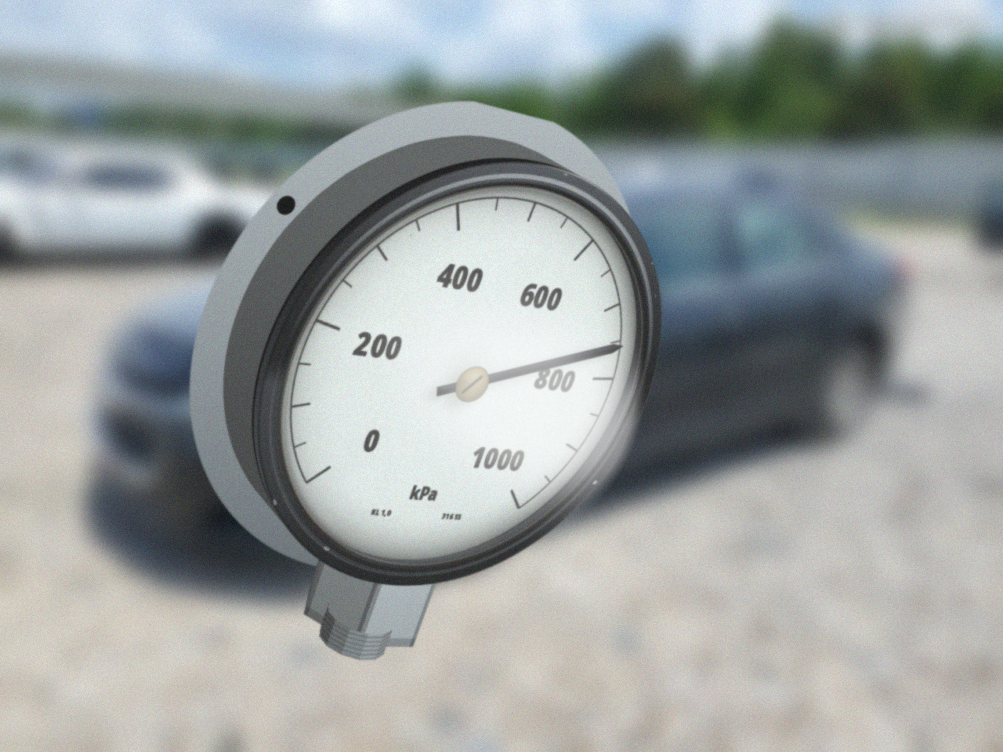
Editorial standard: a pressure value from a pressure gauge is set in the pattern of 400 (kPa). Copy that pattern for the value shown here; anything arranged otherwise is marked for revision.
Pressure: 750 (kPa)
